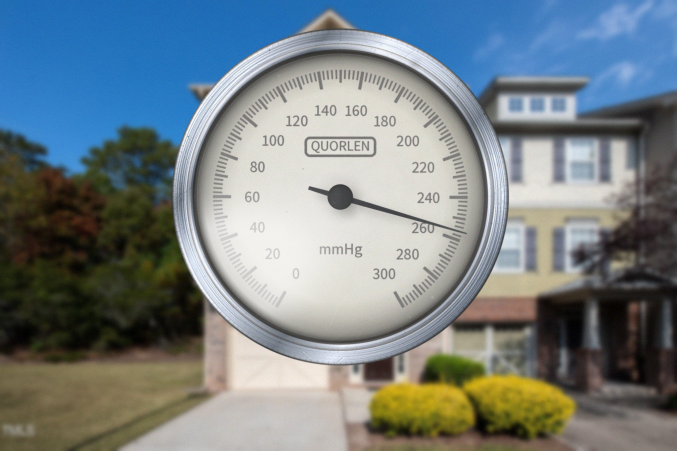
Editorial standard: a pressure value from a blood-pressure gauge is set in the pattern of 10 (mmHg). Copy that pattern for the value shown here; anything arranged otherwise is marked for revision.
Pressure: 256 (mmHg)
